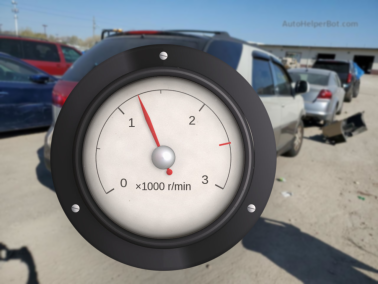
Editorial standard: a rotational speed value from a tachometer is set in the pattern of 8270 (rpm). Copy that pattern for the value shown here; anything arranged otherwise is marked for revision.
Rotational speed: 1250 (rpm)
